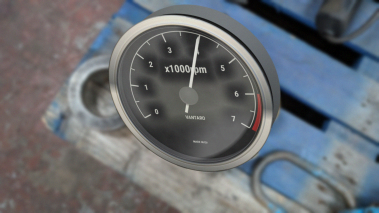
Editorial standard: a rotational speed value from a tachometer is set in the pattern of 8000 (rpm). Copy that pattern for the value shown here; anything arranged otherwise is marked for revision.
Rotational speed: 4000 (rpm)
